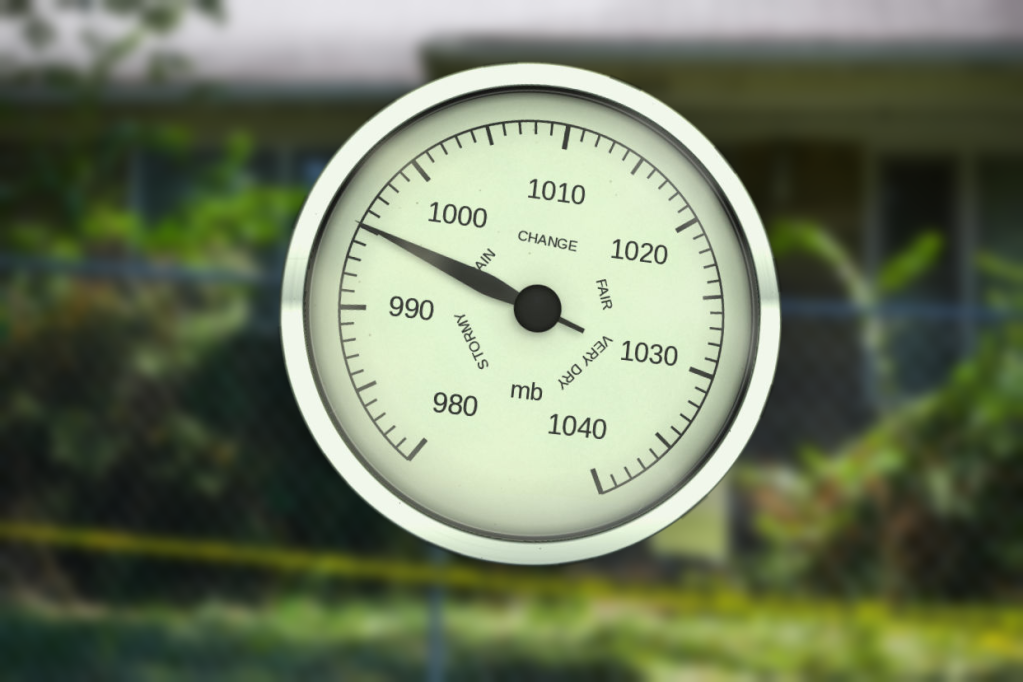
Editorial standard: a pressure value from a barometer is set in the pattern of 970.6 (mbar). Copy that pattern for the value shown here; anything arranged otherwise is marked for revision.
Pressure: 995 (mbar)
